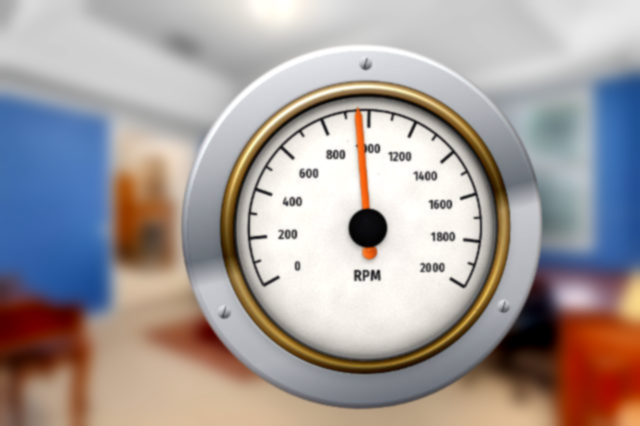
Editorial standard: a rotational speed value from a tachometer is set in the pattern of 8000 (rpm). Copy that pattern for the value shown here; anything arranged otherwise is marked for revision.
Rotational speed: 950 (rpm)
